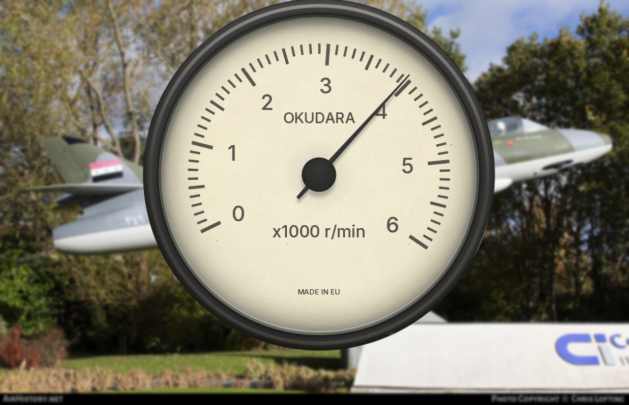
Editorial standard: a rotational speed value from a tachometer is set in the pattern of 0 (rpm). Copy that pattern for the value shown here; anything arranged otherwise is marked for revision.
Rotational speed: 3950 (rpm)
